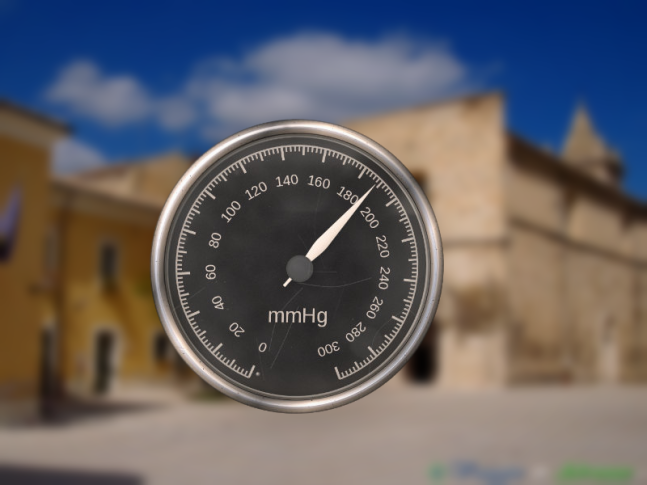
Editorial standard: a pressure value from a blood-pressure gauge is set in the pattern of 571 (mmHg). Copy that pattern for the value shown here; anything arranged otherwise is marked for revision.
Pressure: 188 (mmHg)
